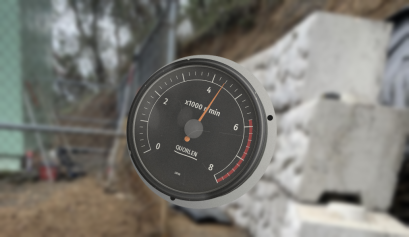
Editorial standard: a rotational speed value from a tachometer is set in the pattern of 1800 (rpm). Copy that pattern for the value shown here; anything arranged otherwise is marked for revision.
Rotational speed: 4400 (rpm)
